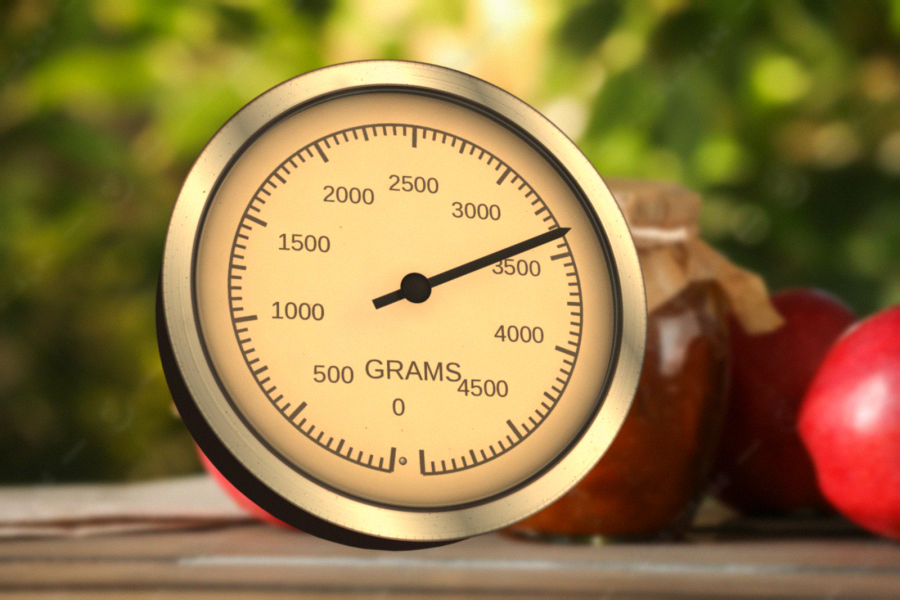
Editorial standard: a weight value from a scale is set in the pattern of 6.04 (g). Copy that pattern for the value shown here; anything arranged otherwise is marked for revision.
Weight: 3400 (g)
